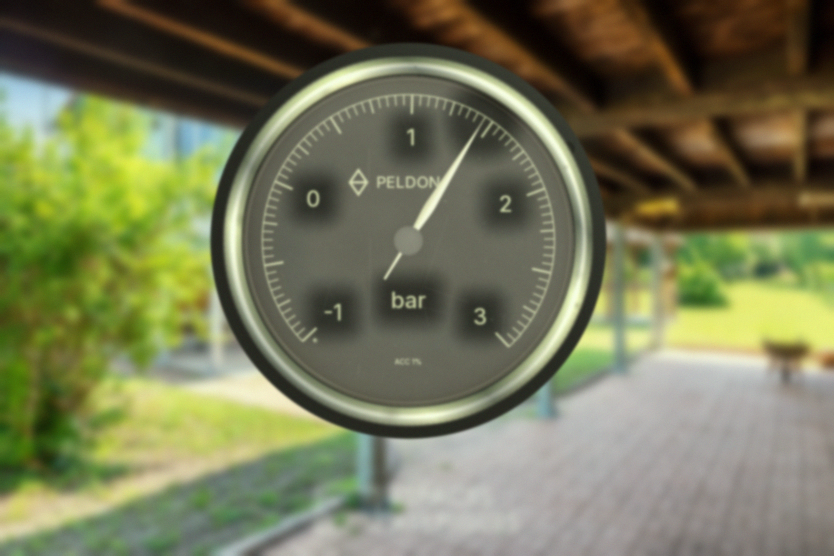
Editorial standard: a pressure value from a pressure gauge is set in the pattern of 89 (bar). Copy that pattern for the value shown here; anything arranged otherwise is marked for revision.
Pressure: 1.45 (bar)
